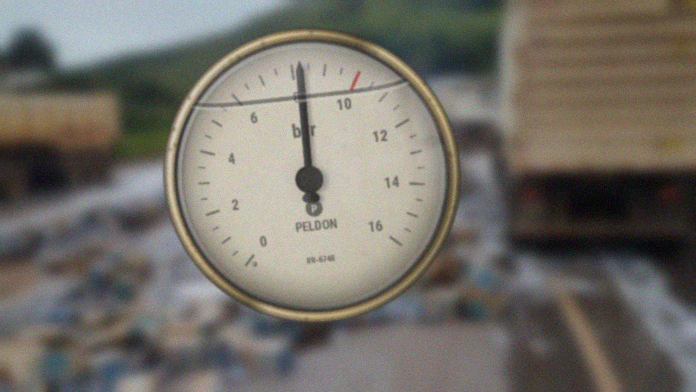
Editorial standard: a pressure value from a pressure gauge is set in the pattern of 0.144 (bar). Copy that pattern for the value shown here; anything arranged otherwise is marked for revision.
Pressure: 8.25 (bar)
